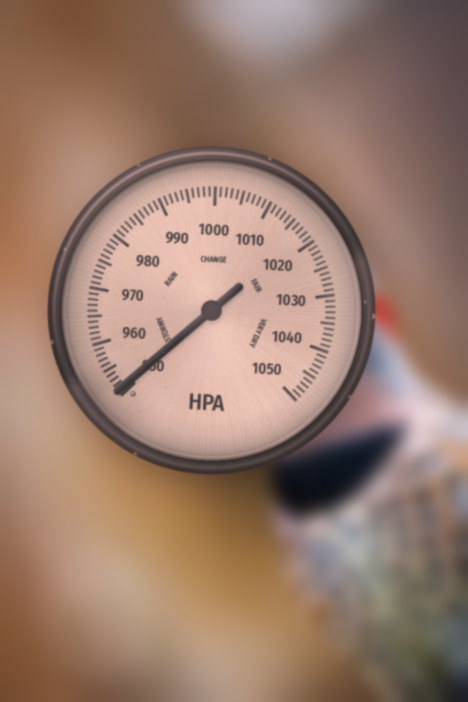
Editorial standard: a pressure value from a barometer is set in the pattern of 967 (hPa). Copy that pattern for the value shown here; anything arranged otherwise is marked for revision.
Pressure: 951 (hPa)
